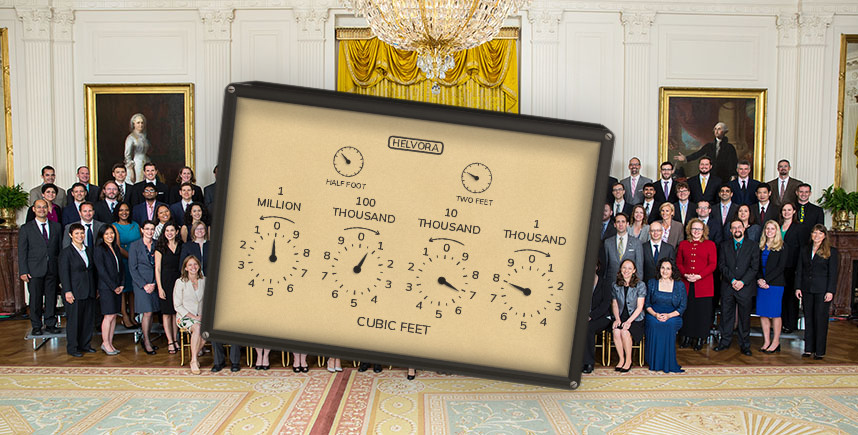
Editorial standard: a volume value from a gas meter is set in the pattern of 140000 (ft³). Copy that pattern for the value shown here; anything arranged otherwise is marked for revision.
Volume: 6800 (ft³)
